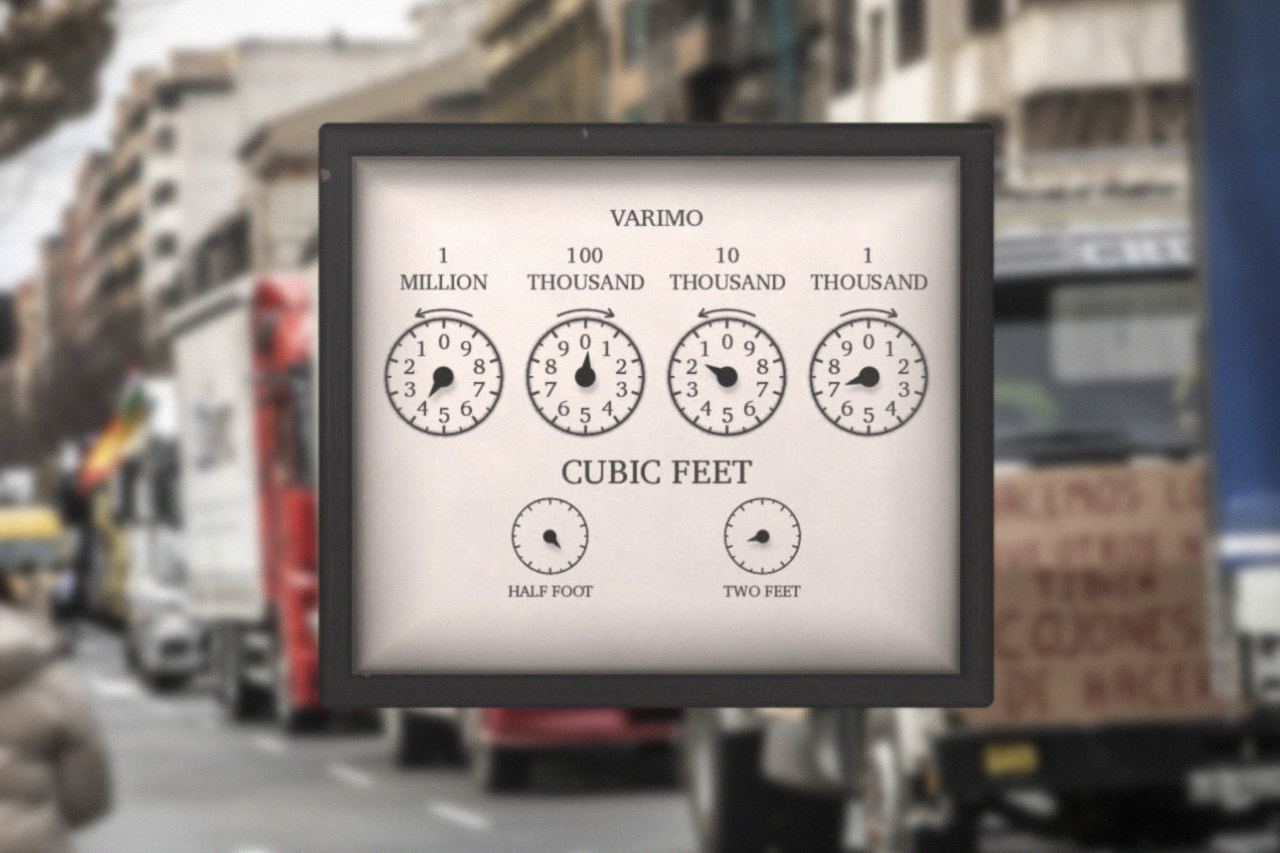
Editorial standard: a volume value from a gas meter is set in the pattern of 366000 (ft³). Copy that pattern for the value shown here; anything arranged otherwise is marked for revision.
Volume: 401700 (ft³)
